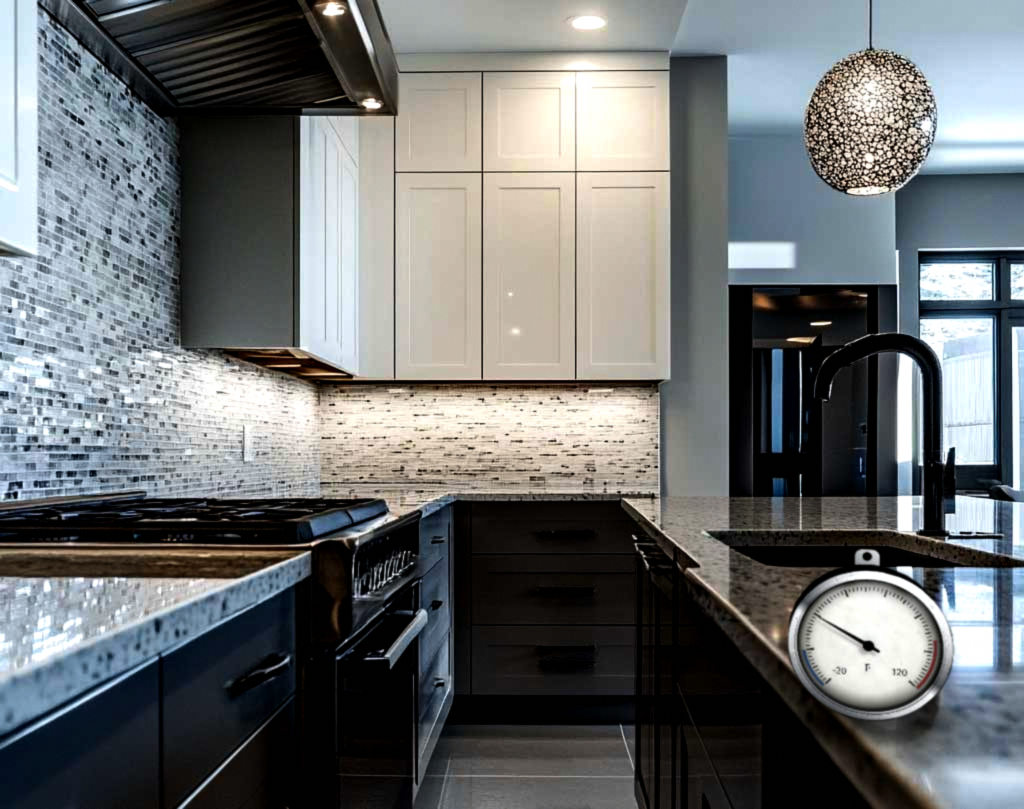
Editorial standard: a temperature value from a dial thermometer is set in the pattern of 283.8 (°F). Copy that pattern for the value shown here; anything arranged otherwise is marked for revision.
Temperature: 20 (°F)
